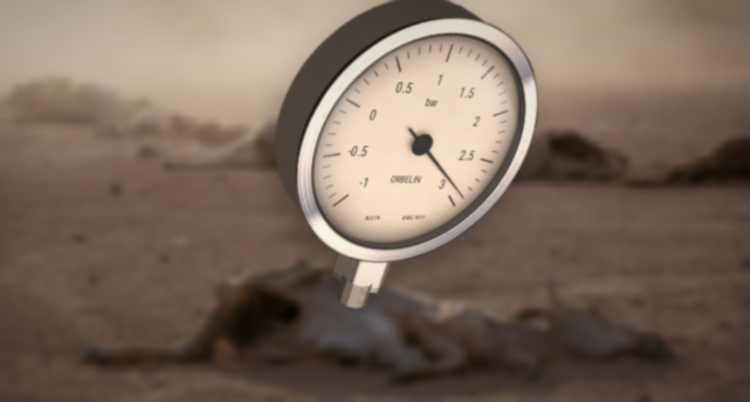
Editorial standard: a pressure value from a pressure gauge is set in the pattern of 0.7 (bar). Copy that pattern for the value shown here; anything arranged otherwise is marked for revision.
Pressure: 2.9 (bar)
